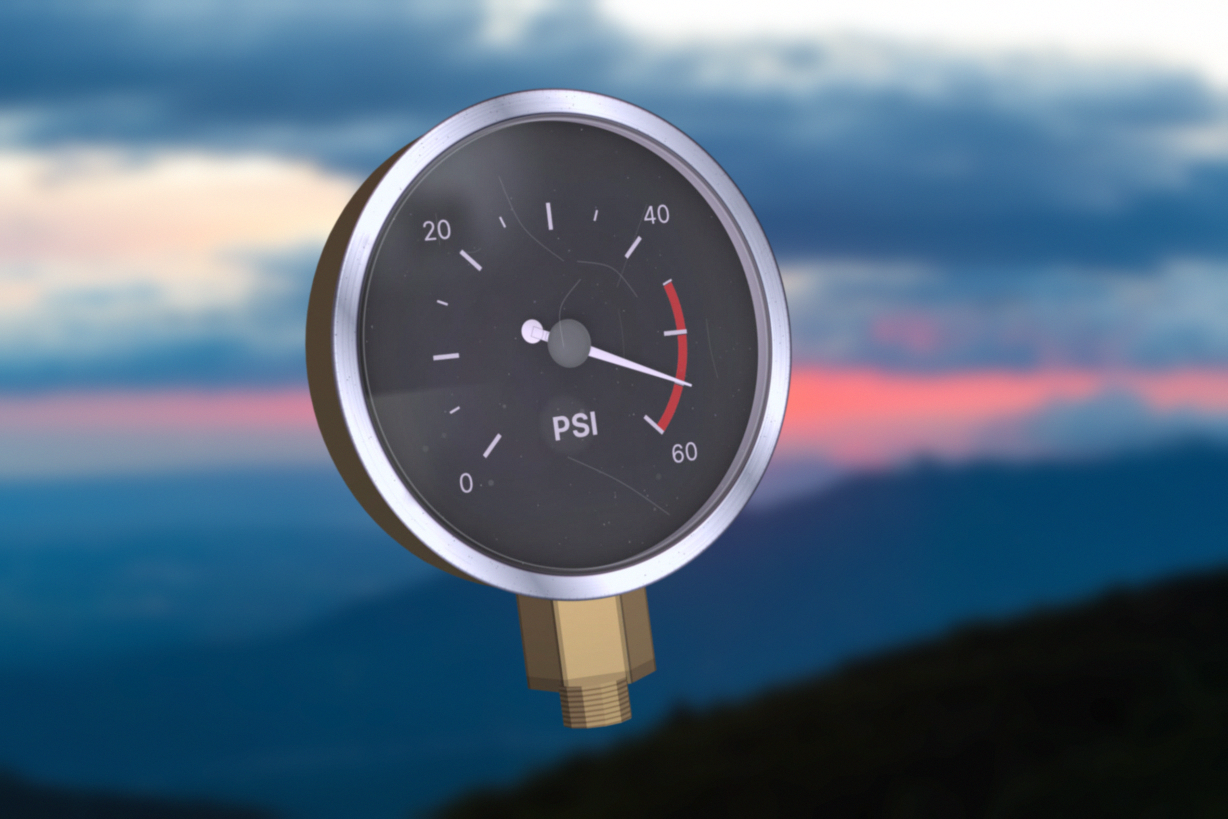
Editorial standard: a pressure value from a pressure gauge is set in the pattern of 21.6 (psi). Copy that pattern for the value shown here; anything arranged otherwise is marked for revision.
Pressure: 55 (psi)
